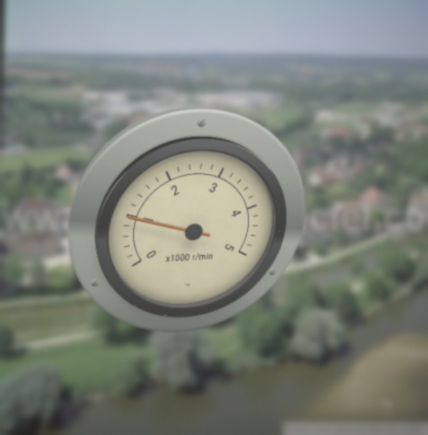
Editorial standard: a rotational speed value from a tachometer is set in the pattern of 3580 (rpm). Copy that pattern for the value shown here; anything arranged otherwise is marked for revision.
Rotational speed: 1000 (rpm)
